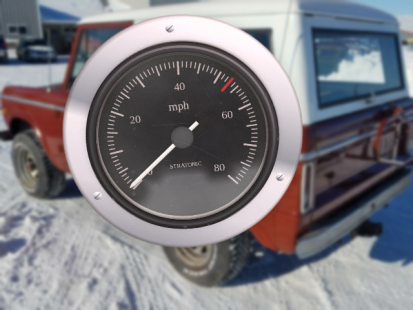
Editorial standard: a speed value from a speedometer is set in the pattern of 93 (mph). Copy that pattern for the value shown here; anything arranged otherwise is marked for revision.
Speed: 1 (mph)
